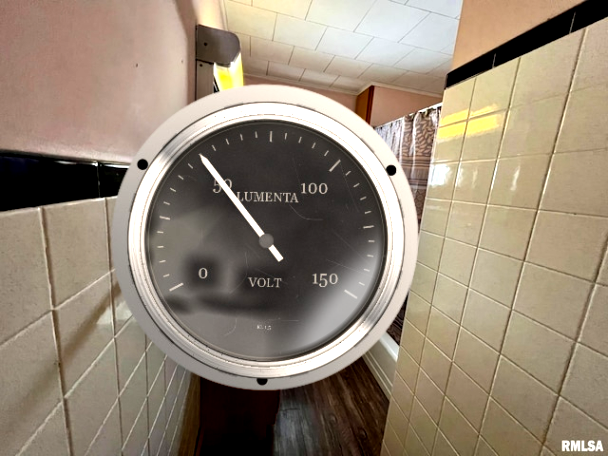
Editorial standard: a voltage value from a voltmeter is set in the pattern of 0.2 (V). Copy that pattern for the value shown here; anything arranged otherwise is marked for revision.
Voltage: 50 (V)
